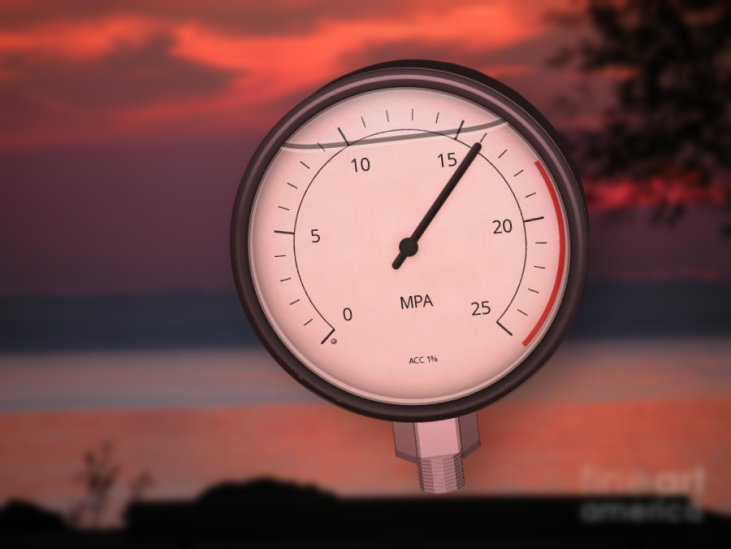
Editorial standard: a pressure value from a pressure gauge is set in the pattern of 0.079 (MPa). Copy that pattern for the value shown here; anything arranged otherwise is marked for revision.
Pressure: 16 (MPa)
